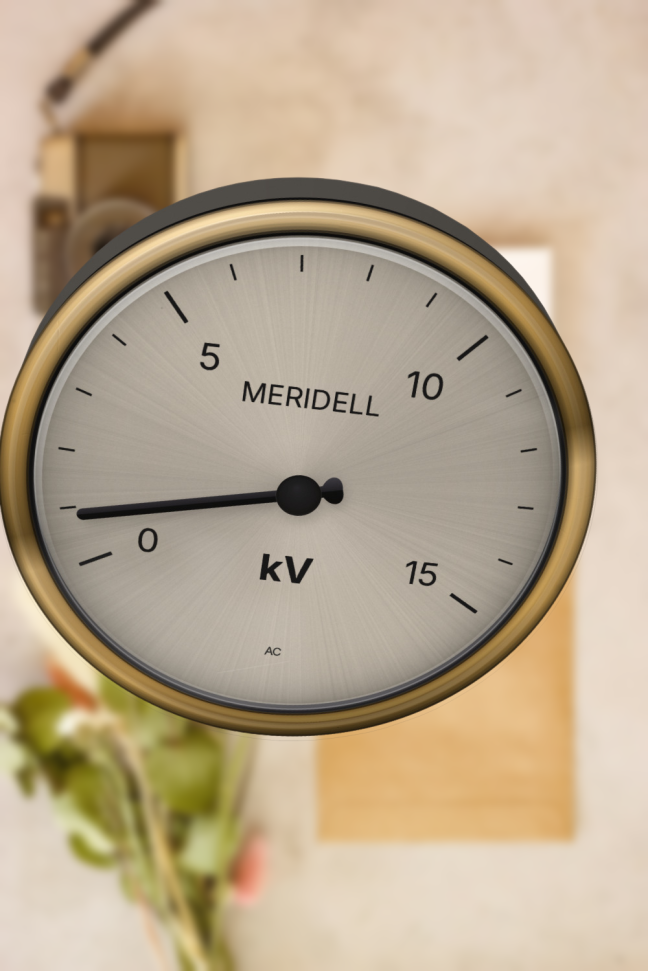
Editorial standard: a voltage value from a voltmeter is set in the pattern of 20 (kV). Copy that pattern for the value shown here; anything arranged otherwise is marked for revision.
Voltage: 1 (kV)
